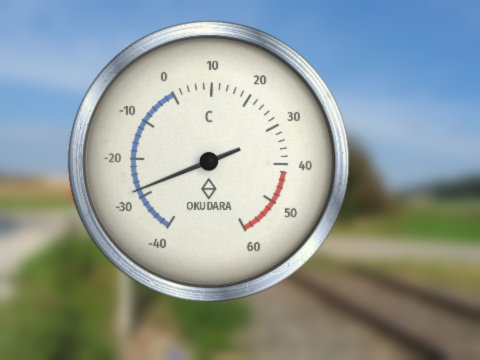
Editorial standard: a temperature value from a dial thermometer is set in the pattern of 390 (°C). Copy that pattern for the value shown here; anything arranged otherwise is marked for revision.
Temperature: -28 (°C)
